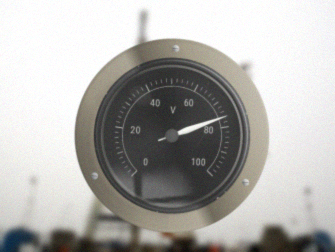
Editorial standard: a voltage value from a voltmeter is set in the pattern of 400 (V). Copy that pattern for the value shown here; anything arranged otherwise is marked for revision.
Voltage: 76 (V)
